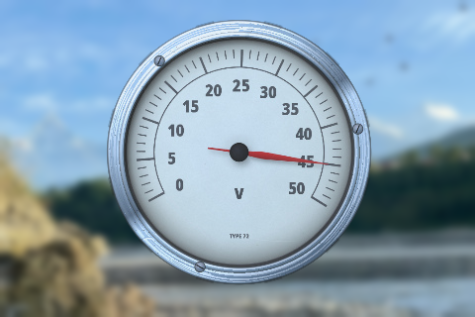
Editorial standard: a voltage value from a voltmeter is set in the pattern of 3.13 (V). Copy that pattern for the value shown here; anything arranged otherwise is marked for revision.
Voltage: 45 (V)
